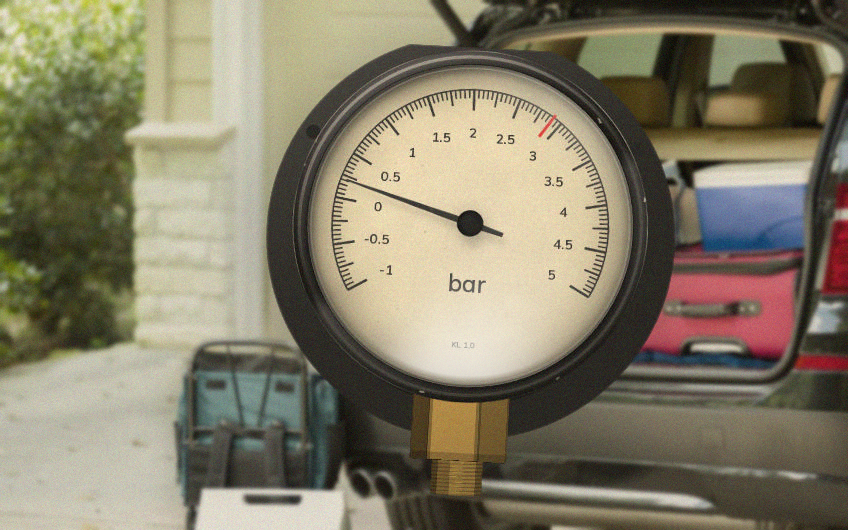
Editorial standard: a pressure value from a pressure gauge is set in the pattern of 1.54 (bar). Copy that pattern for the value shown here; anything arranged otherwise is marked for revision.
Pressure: 0.2 (bar)
